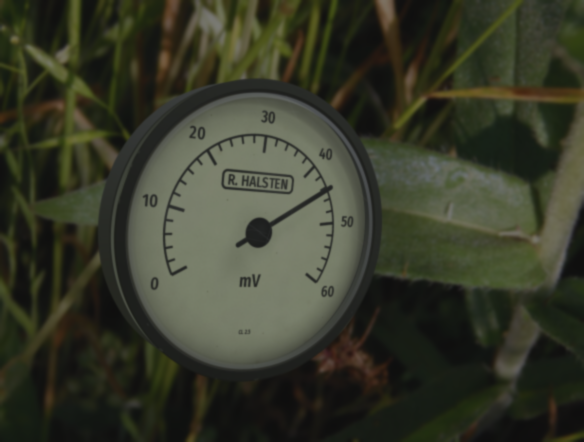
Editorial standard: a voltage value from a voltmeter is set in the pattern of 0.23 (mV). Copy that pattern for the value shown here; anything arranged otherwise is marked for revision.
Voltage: 44 (mV)
